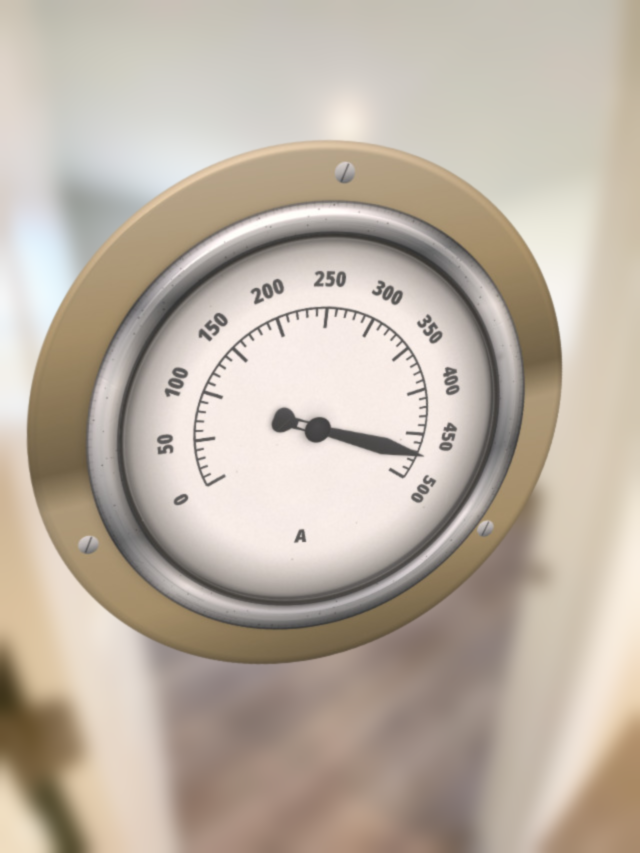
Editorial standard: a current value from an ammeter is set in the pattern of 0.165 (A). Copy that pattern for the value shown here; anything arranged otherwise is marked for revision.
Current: 470 (A)
